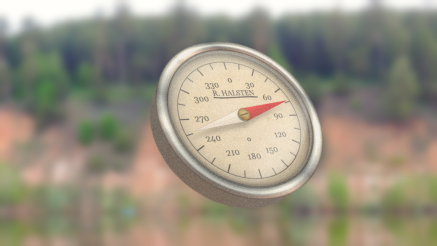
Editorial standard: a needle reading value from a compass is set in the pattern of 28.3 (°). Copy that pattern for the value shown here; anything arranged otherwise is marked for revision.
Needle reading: 75 (°)
